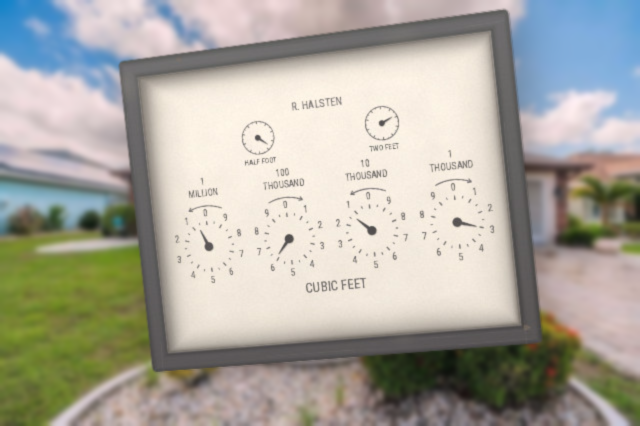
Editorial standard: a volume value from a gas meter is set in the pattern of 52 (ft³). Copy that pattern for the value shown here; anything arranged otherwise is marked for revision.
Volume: 61300 (ft³)
